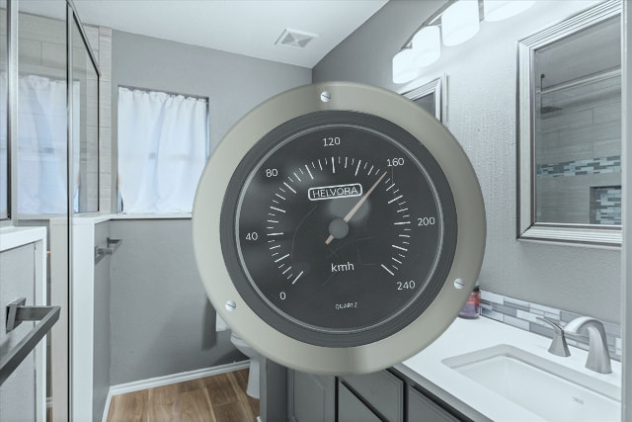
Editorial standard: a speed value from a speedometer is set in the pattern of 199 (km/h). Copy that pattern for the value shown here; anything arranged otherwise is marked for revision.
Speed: 160 (km/h)
